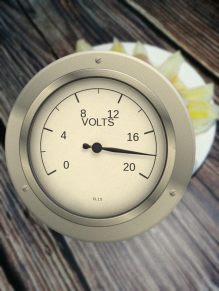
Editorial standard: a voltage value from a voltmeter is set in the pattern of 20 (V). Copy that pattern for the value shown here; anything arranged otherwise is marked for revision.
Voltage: 18 (V)
